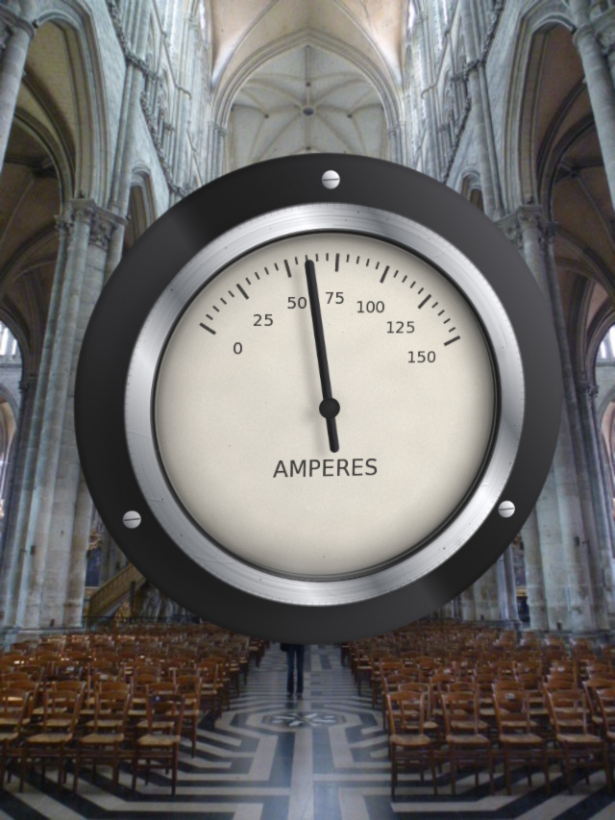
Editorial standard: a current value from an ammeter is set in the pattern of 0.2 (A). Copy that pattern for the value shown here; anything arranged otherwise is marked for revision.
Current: 60 (A)
